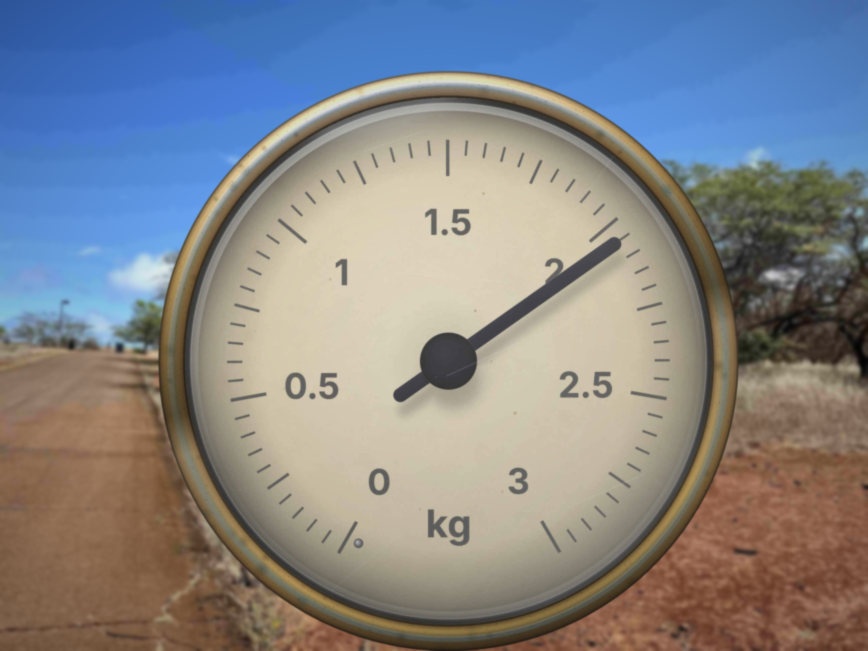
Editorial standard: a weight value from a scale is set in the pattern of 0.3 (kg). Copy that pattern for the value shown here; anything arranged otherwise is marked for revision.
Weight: 2.05 (kg)
